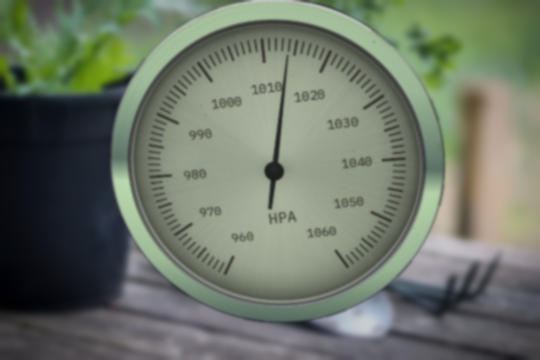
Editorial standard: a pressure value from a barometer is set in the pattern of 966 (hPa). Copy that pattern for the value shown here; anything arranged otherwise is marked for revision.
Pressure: 1014 (hPa)
